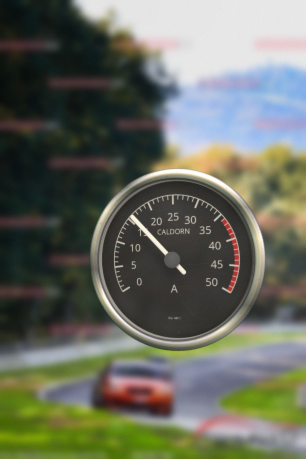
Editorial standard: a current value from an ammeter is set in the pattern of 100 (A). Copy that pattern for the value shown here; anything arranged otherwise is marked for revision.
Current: 16 (A)
